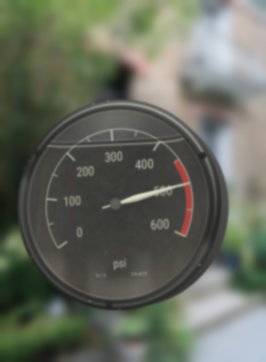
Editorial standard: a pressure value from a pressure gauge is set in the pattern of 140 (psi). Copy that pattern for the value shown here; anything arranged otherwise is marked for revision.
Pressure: 500 (psi)
